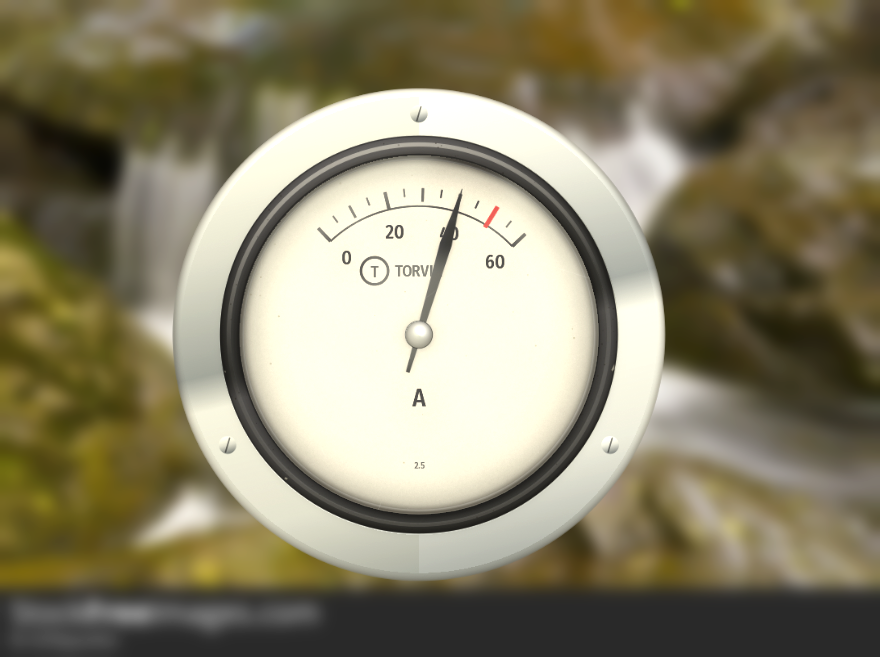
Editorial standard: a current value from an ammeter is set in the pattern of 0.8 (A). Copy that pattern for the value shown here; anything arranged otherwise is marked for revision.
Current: 40 (A)
